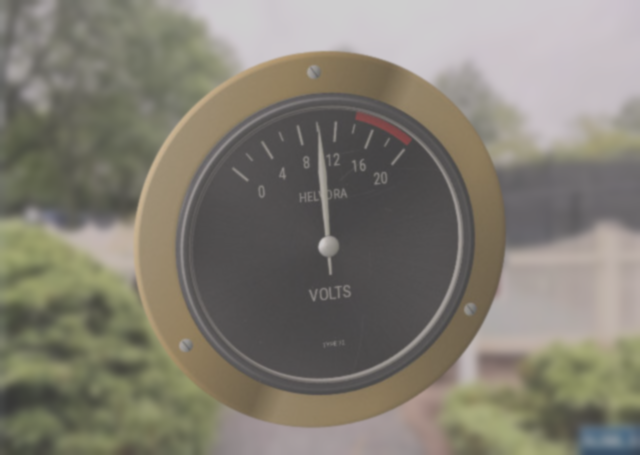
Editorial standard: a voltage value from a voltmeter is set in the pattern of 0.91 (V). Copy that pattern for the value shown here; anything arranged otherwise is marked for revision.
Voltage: 10 (V)
